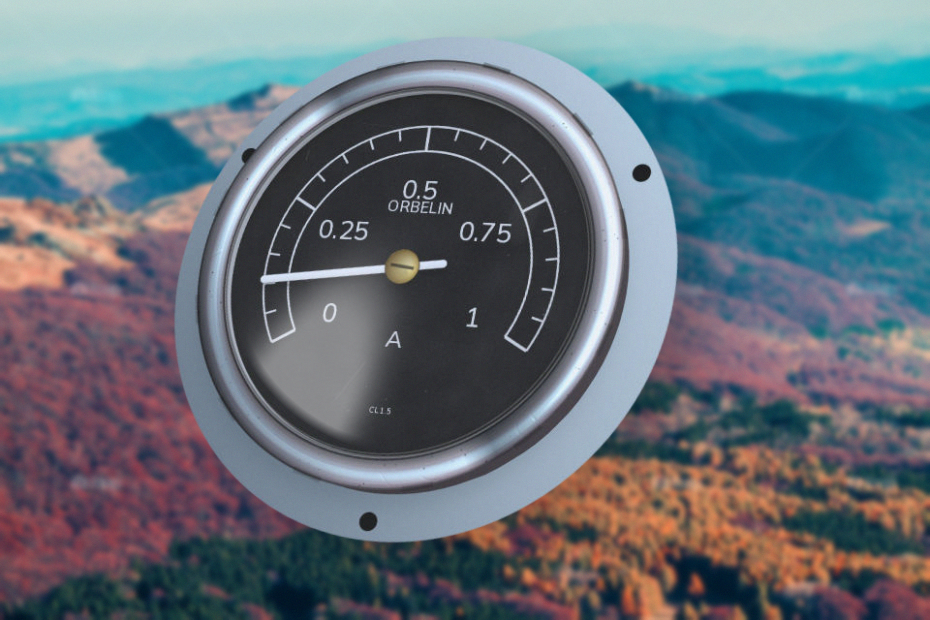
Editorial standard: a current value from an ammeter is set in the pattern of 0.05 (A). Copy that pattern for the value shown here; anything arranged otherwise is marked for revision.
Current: 0.1 (A)
